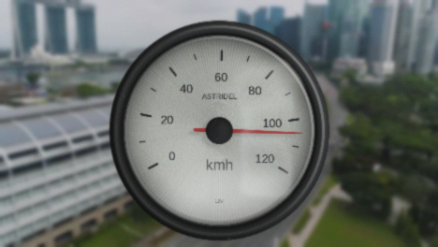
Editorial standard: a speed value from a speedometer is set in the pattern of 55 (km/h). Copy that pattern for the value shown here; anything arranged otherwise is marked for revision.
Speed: 105 (km/h)
